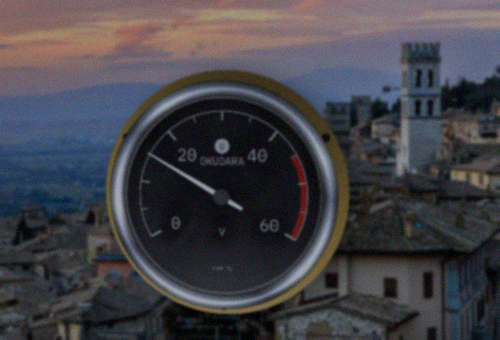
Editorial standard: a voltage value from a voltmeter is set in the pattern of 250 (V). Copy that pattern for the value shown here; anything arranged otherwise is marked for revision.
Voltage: 15 (V)
